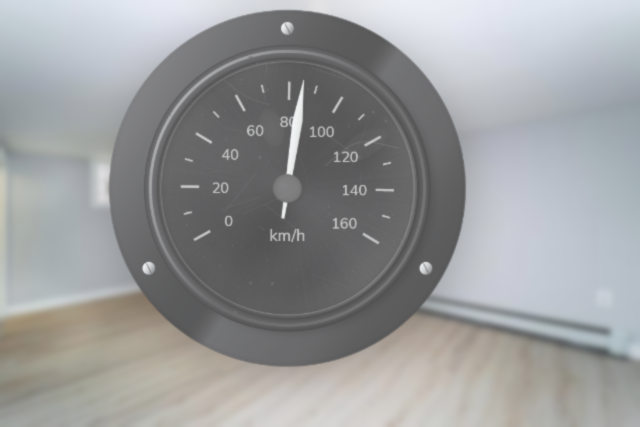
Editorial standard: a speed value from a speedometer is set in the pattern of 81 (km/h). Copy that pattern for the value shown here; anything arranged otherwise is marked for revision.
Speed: 85 (km/h)
